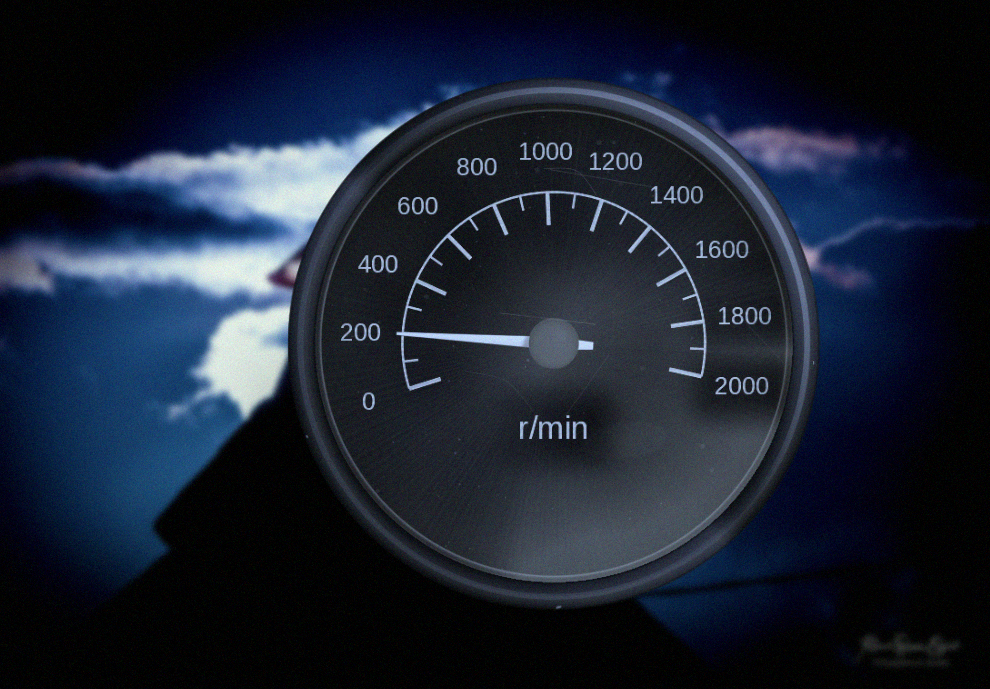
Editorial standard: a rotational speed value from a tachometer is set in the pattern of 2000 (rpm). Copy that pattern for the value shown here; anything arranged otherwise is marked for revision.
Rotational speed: 200 (rpm)
